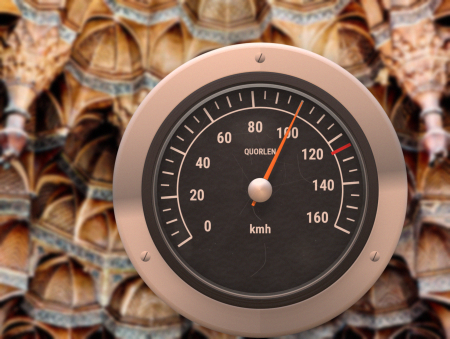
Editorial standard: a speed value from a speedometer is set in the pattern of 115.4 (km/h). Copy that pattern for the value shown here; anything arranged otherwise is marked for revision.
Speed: 100 (km/h)
